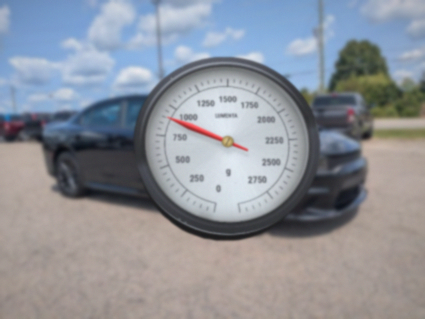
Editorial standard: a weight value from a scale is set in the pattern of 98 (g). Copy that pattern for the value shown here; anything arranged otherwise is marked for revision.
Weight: 900 (g)
